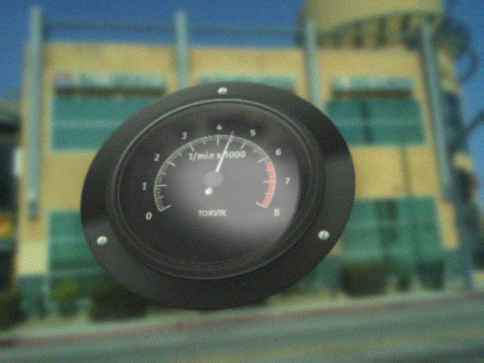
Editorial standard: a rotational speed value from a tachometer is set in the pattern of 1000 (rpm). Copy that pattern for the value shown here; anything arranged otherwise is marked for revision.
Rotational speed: 4500 (rpm)
